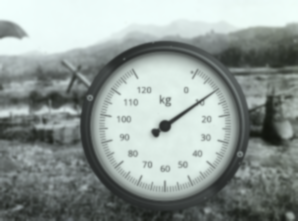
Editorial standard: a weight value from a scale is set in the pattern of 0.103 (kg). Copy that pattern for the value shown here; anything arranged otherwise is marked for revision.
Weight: 10 (kg)
